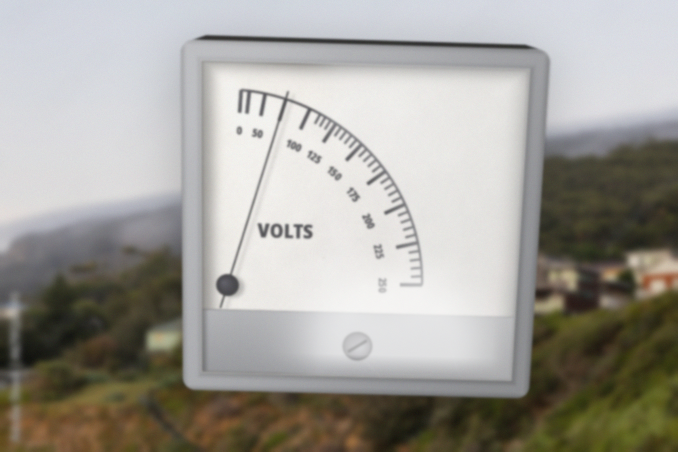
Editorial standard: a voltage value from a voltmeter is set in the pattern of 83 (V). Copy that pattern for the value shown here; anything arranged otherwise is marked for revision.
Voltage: 75 (V)
